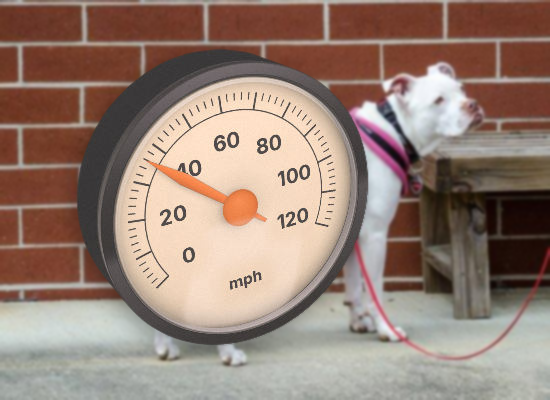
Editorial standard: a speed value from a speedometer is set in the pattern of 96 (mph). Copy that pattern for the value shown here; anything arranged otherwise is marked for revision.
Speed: 36 (mph)
